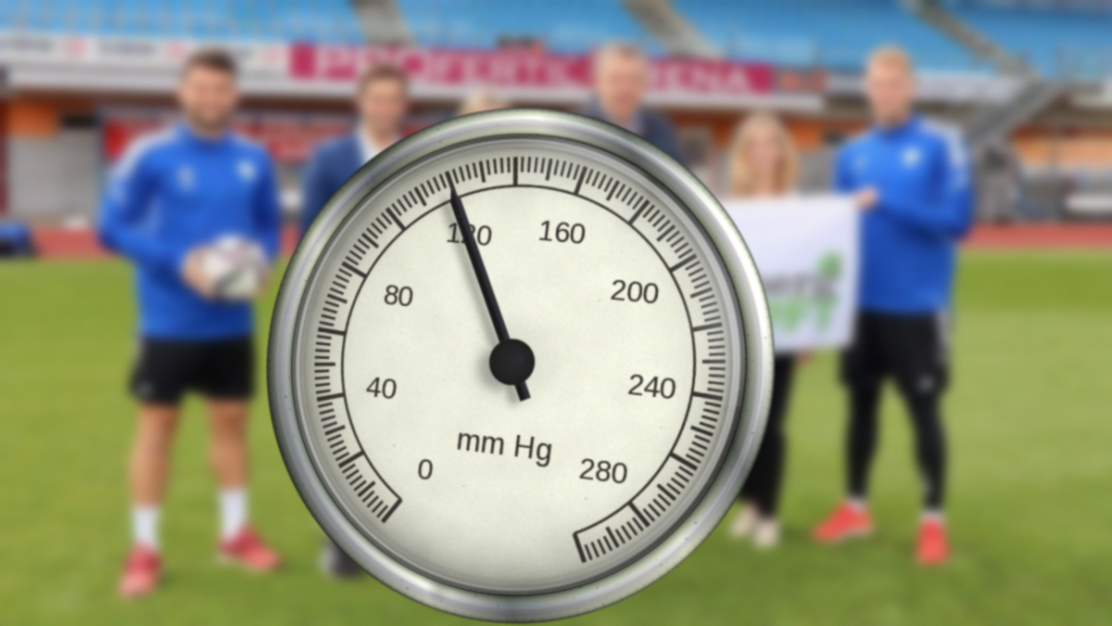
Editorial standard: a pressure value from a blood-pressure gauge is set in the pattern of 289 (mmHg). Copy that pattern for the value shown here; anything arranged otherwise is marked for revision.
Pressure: 120 (mmHg)
